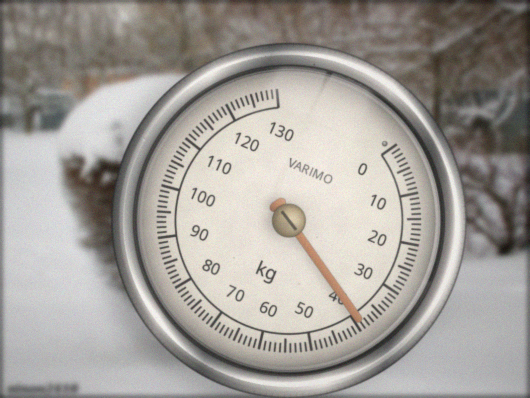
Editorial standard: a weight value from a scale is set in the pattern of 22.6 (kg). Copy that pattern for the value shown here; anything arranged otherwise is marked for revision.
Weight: 39 (kg)
